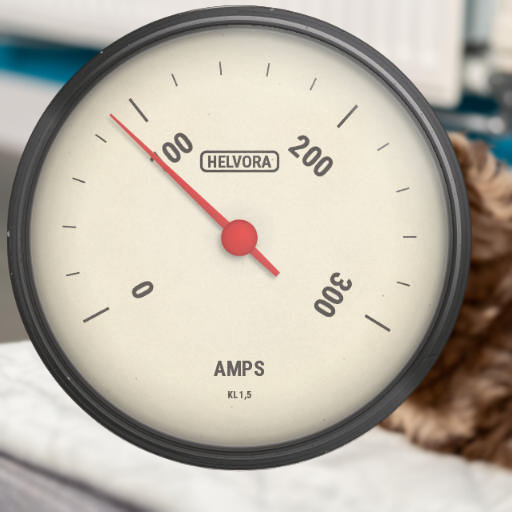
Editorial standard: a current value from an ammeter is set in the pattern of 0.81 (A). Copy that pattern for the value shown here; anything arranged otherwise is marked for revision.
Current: 90 (A)
